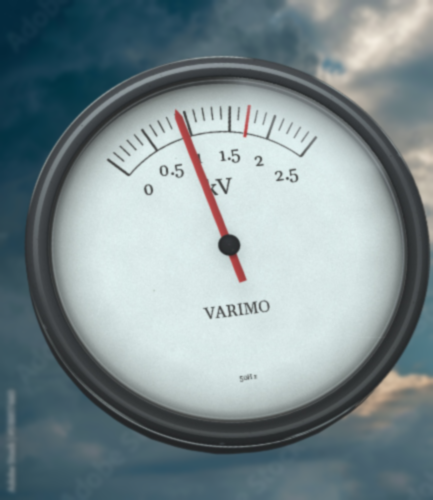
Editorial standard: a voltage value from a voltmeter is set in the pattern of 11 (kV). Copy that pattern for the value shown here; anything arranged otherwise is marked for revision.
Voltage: 0.9 (kV)
